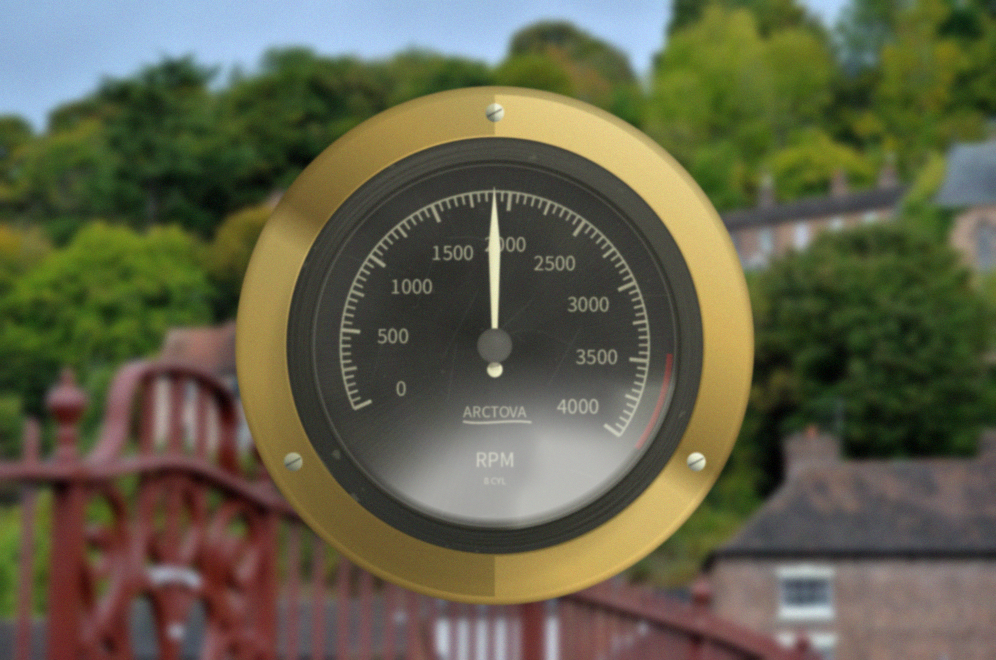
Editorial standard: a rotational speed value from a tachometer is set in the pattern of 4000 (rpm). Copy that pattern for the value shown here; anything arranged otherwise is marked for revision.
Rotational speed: 1900 (rpm)
